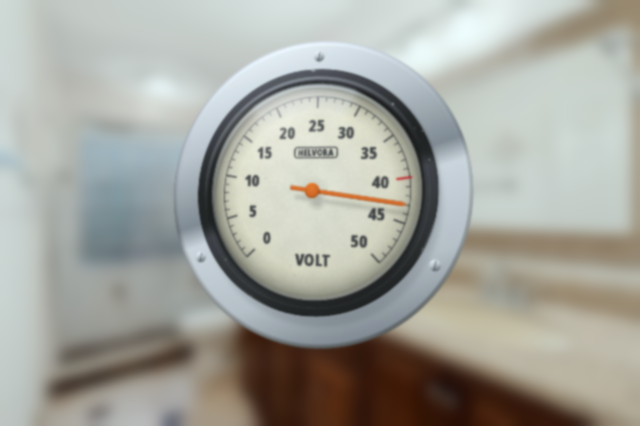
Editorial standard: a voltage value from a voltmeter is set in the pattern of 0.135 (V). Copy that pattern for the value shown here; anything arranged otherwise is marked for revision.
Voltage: 43 (V)
